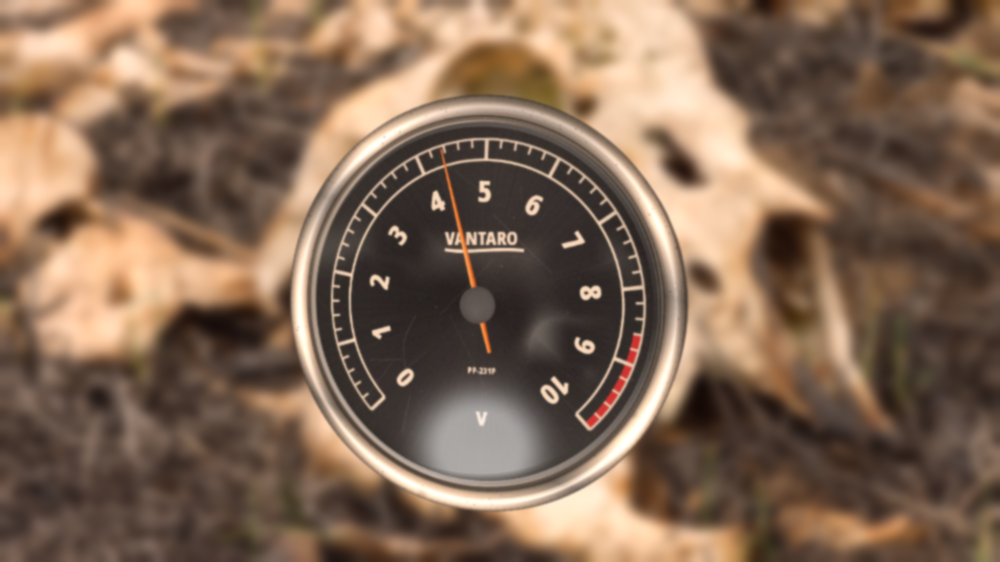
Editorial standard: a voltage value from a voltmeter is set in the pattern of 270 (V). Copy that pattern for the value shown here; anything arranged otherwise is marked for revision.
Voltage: 4.4 (V)
